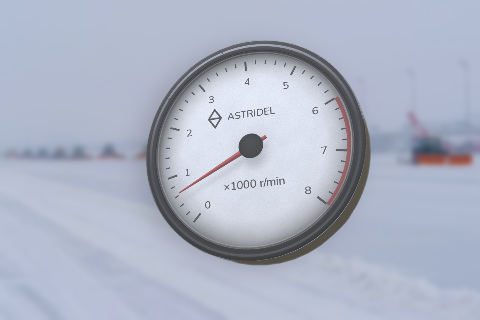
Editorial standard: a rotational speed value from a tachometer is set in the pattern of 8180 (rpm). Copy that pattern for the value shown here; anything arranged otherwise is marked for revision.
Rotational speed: 600 (rpm)
